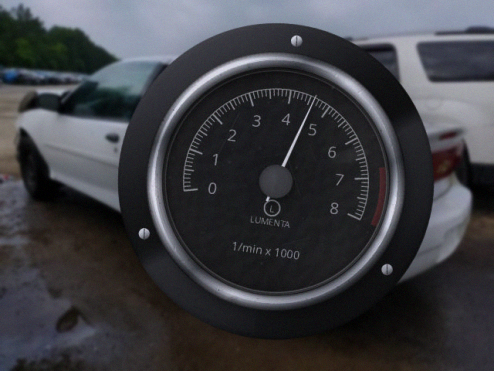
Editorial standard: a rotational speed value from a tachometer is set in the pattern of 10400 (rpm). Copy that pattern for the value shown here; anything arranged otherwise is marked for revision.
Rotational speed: 4600 (rpm)
